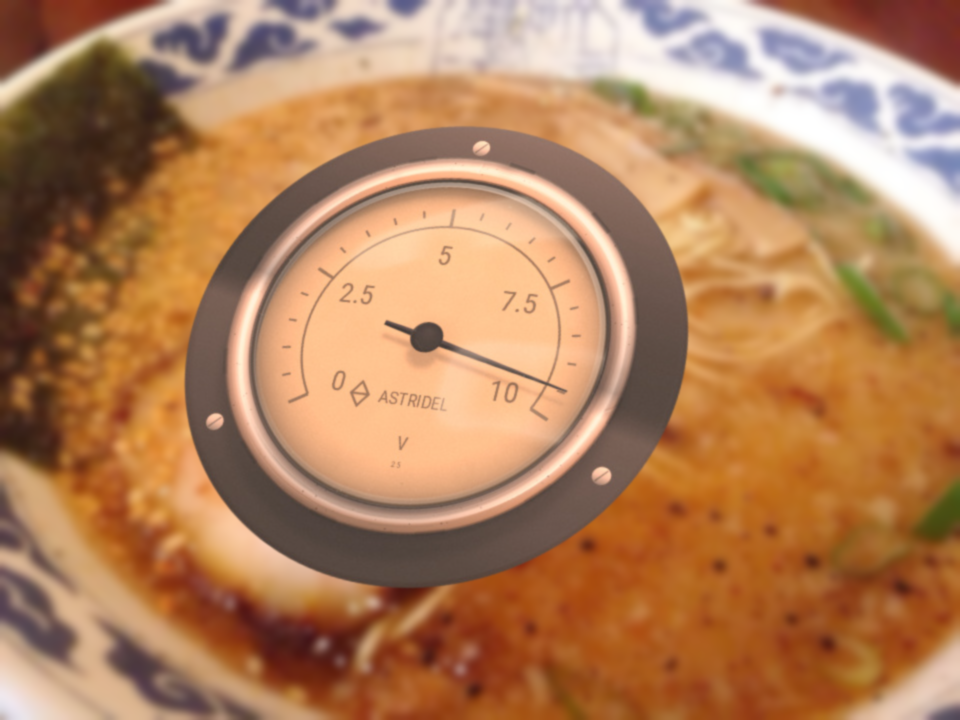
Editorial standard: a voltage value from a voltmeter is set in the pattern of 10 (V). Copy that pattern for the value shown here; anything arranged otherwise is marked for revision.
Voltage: 9.5 (V)
